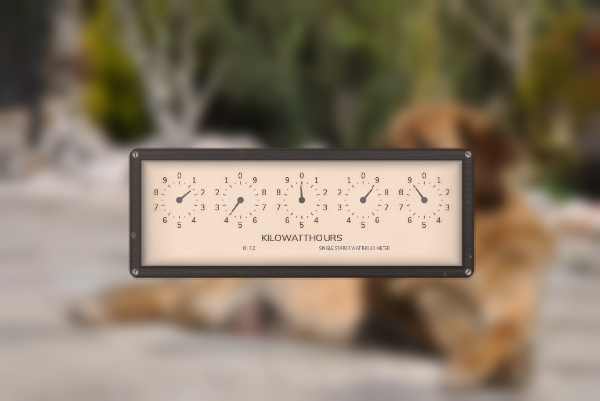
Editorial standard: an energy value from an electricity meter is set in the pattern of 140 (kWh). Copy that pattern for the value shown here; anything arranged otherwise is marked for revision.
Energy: 13989 (kWh)
